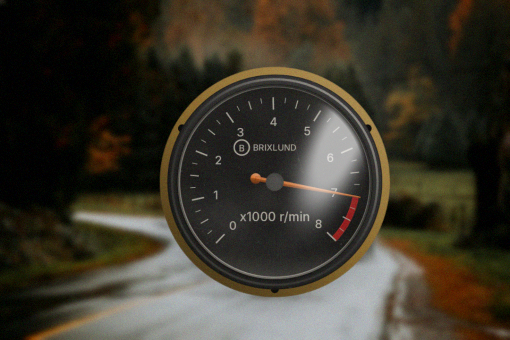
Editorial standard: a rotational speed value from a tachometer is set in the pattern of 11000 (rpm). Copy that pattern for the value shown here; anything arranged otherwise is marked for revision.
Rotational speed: 7000 (rpm)
